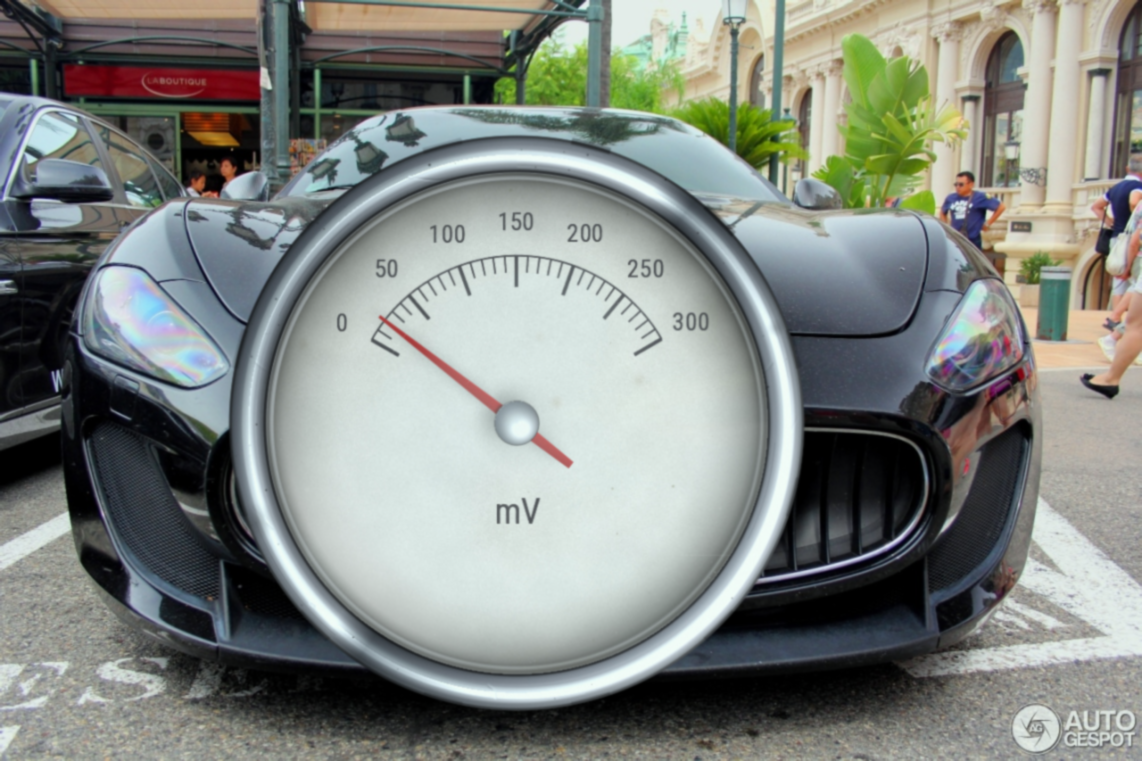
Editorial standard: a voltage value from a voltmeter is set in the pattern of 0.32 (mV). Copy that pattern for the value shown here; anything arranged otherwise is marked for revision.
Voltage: 20 (mV)
